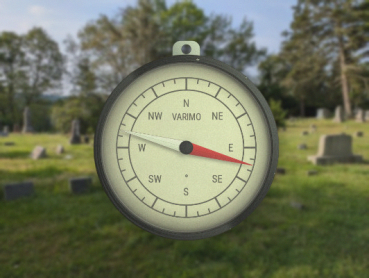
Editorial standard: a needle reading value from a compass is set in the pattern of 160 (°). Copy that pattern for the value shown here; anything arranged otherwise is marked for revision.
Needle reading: 105 (°)
